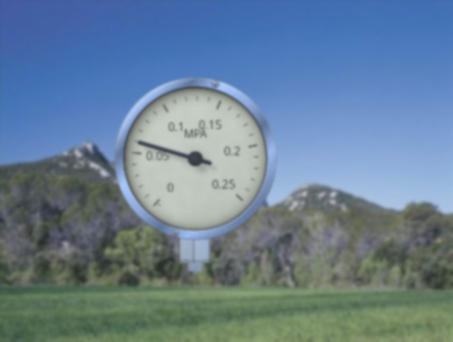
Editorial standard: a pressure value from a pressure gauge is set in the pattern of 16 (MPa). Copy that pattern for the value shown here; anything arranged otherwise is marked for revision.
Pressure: 0.06 (MPa)
